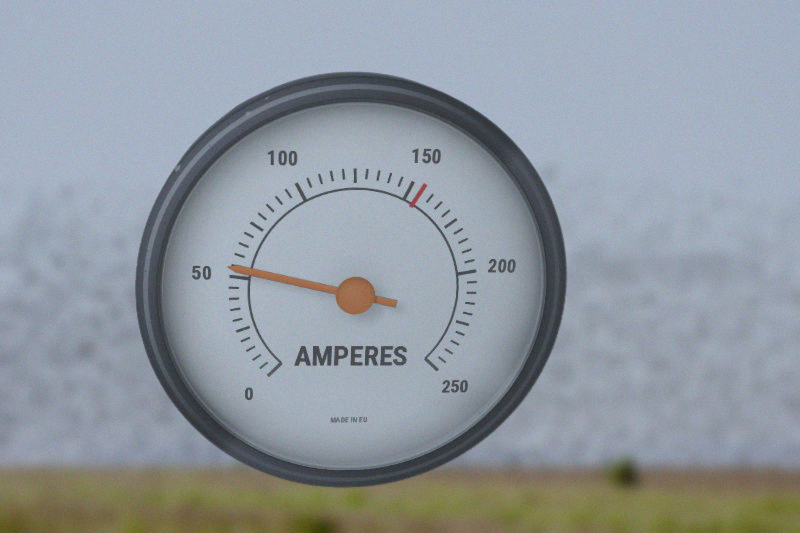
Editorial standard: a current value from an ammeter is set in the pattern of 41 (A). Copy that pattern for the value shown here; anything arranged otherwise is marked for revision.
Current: 55 (A)
